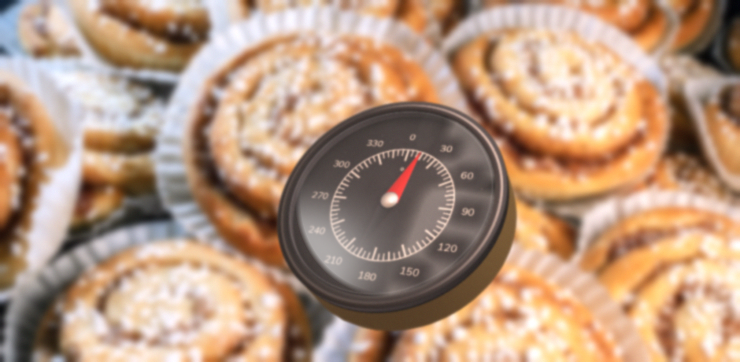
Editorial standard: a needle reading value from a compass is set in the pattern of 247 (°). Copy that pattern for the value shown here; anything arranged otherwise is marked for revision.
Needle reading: 15 (°)
